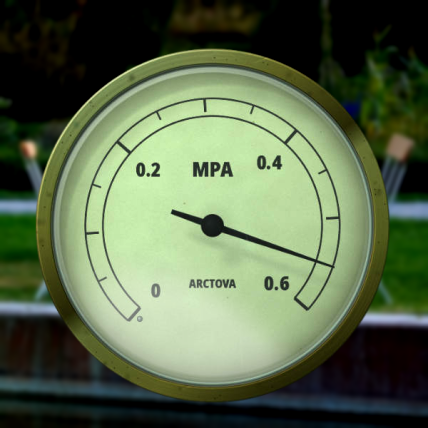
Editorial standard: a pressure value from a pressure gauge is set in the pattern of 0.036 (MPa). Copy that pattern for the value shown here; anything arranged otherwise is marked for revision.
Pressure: 0.55 (MPa)
